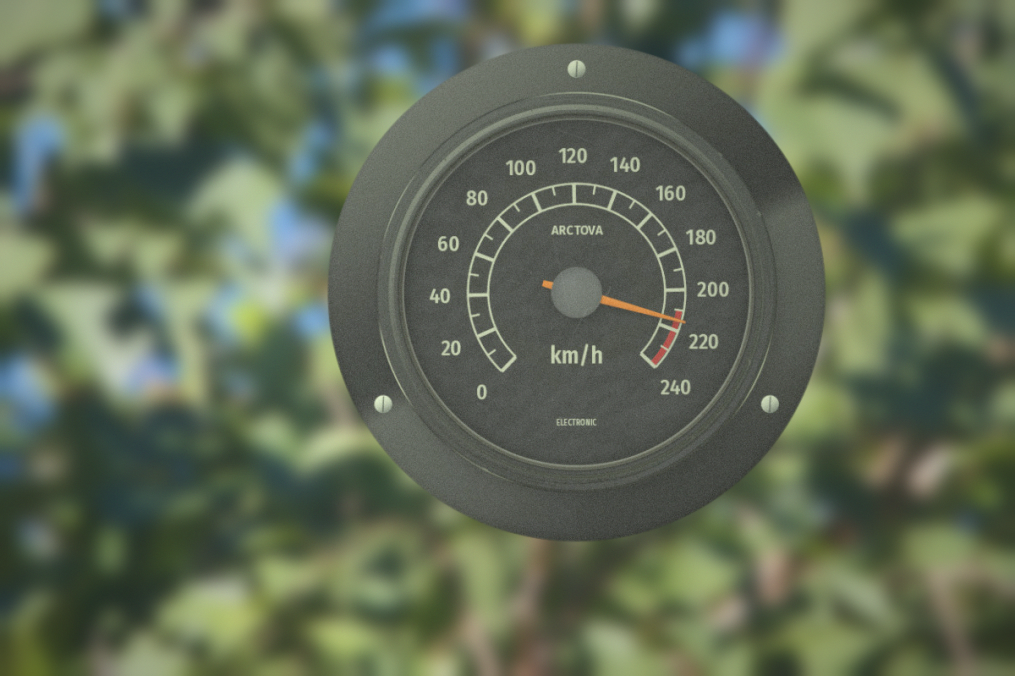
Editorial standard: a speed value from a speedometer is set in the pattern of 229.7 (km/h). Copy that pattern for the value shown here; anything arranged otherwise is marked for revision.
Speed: 215 (km/h)
